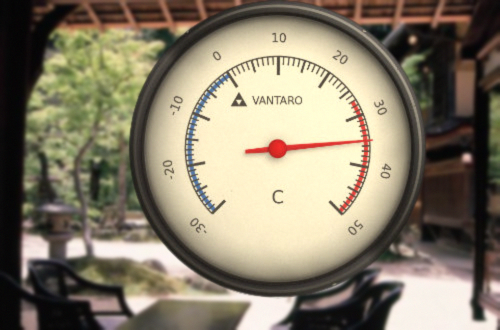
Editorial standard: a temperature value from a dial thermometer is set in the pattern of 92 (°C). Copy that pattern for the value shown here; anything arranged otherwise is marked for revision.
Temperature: 35 (°C)
